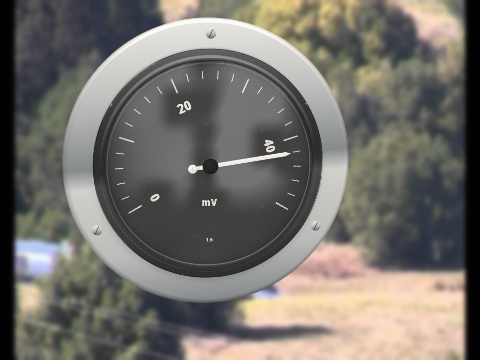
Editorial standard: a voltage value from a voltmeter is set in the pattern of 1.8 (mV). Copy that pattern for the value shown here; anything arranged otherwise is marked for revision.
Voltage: 42 (mV)
